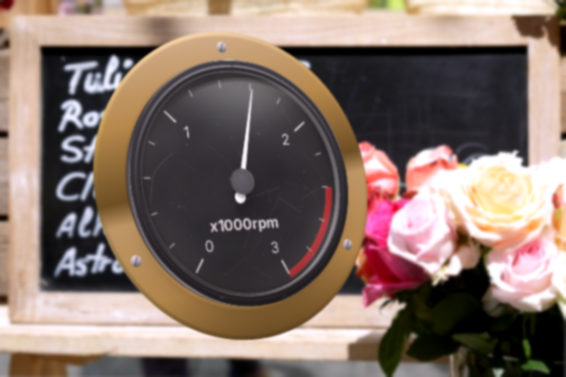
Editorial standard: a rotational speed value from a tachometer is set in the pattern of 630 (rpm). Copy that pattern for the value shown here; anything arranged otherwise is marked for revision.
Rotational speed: 1600 (rpm)
